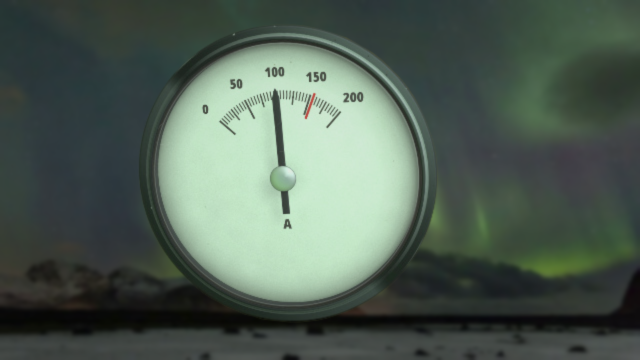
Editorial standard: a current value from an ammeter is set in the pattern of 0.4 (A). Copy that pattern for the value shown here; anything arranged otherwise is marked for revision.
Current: 100 (A)
